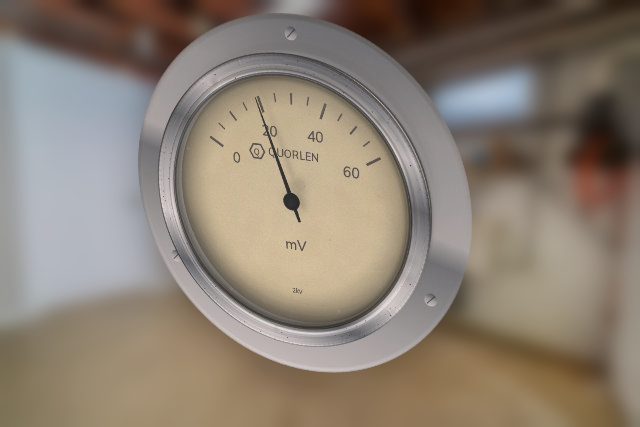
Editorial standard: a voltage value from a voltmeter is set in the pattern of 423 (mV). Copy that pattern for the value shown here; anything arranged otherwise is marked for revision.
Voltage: 20 (mV)
